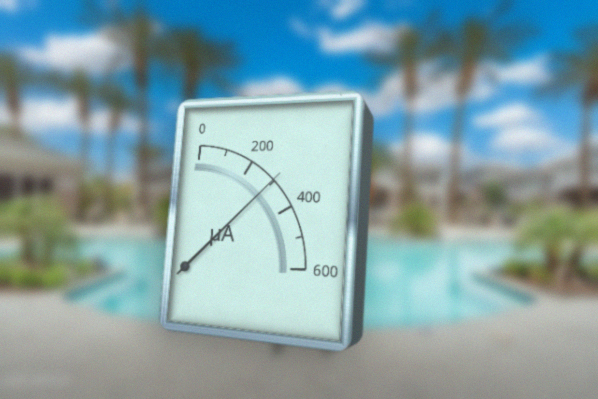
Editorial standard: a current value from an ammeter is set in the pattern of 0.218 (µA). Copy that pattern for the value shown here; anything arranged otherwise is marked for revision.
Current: 300 (µA)
